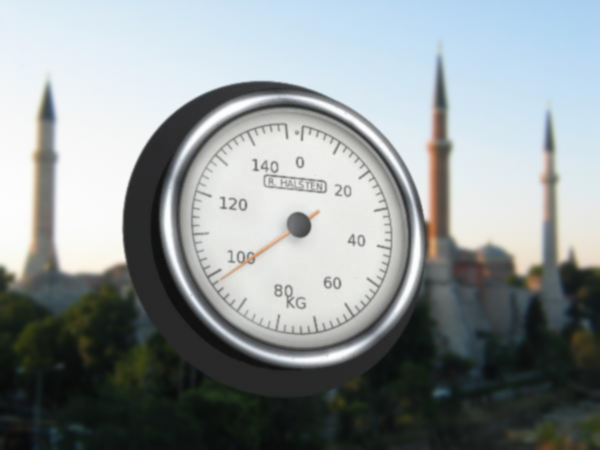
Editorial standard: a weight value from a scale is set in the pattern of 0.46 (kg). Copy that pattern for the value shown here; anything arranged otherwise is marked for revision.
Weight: 98 (kg)
